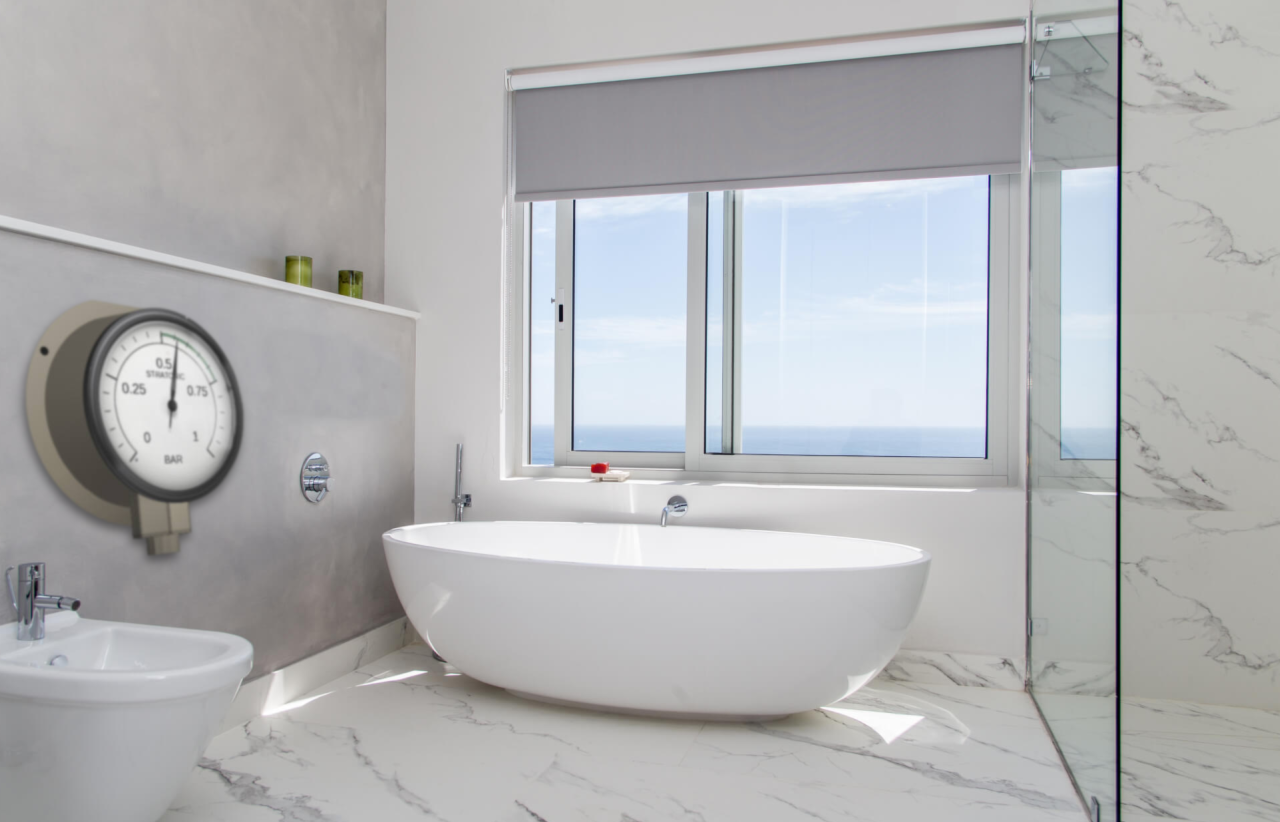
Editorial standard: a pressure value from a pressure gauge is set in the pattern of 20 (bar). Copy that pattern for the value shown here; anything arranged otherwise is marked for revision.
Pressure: 0.55 (bar)
